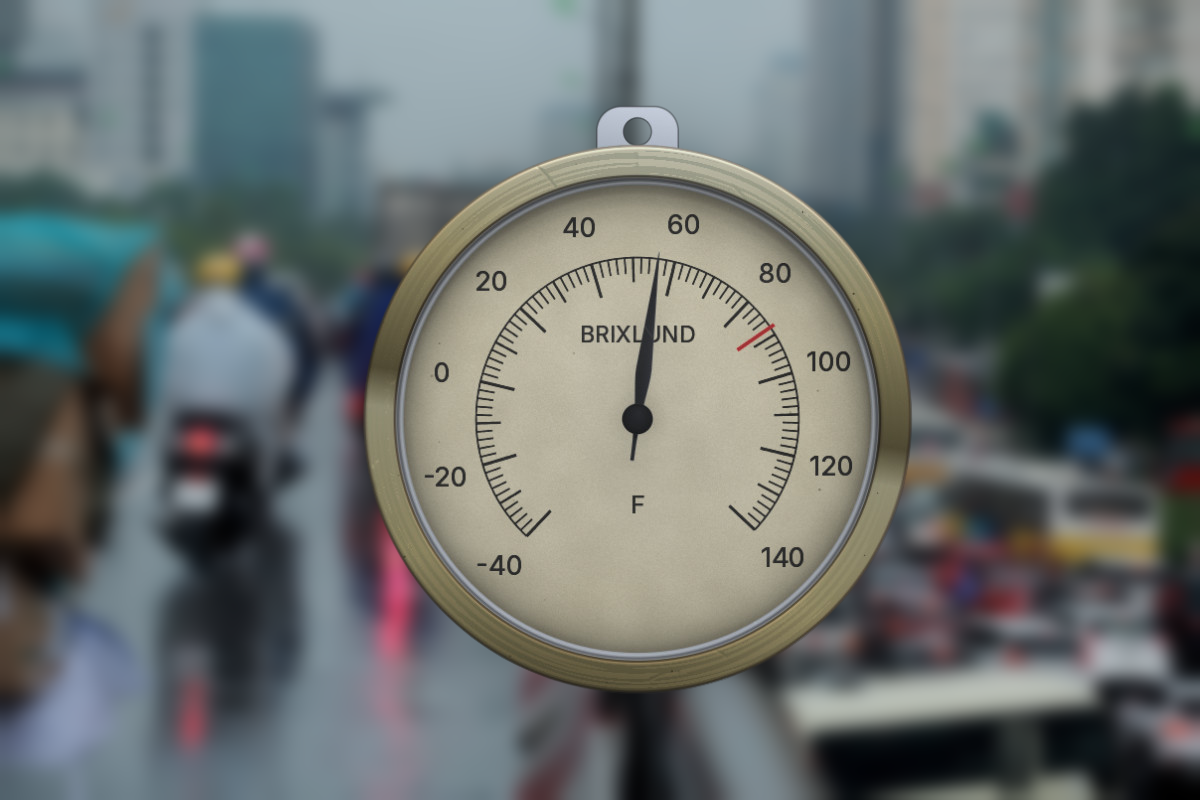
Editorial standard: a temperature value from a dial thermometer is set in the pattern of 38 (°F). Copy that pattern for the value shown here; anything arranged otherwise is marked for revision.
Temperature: 56 (°F)
